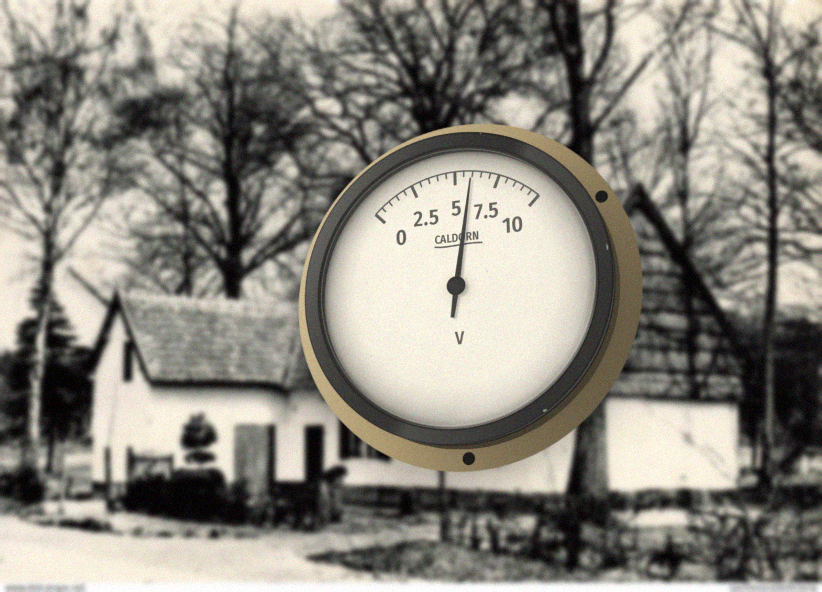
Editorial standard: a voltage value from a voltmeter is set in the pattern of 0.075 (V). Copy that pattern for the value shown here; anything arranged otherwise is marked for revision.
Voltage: 6 (V)
